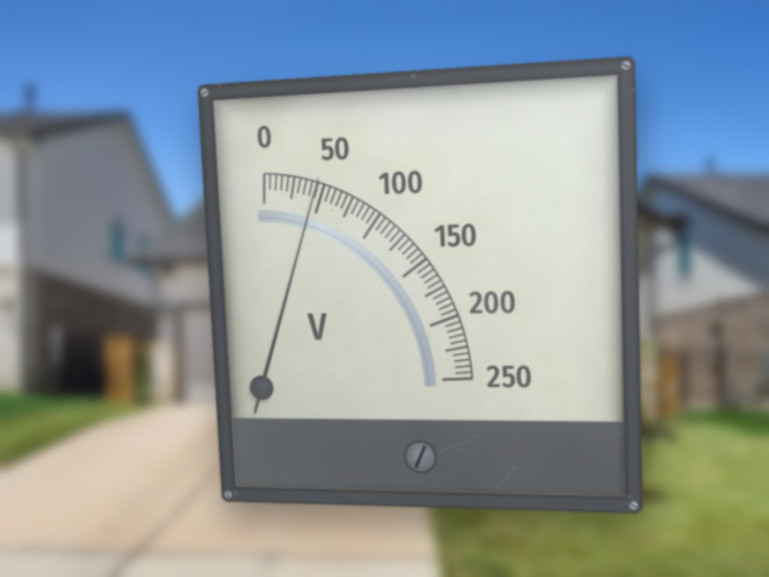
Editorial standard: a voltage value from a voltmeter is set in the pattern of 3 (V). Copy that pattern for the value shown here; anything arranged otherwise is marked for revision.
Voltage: 45 (V)
